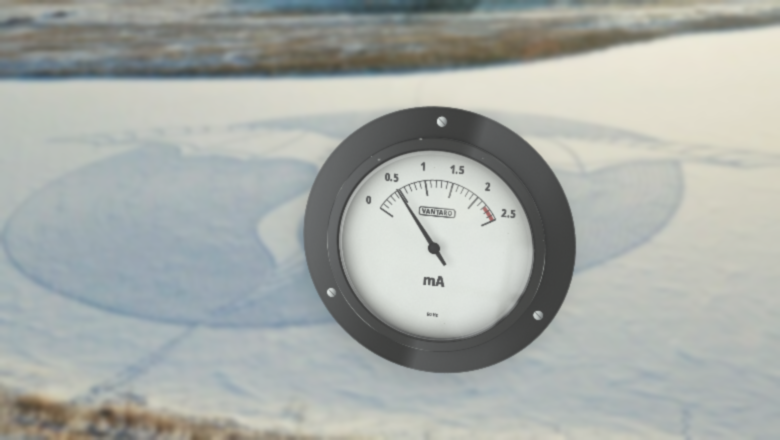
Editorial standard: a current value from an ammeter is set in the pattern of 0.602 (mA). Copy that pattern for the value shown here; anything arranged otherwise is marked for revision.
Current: 0.5 (mA)
